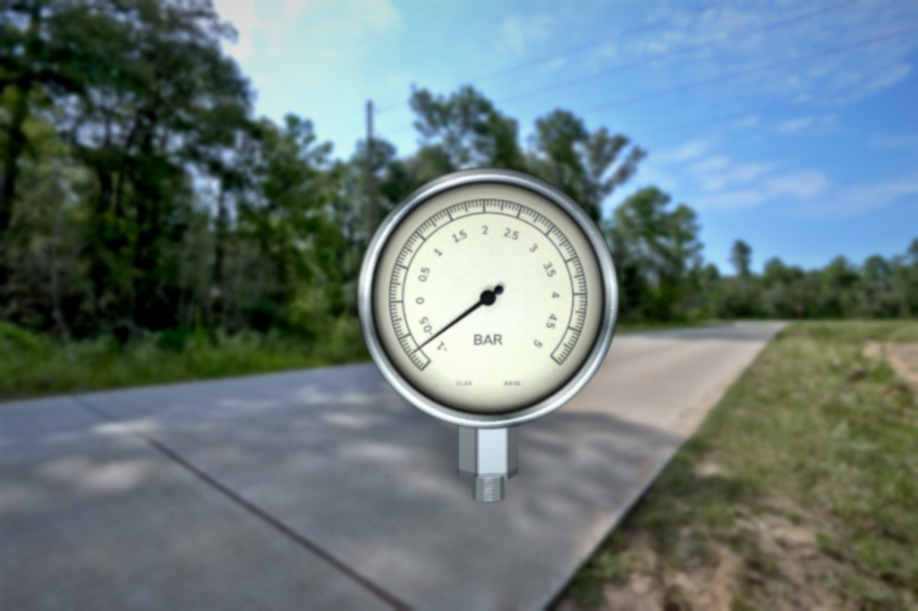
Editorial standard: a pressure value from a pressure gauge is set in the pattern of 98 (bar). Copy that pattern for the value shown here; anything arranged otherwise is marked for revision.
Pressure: -0.75 (bar)
